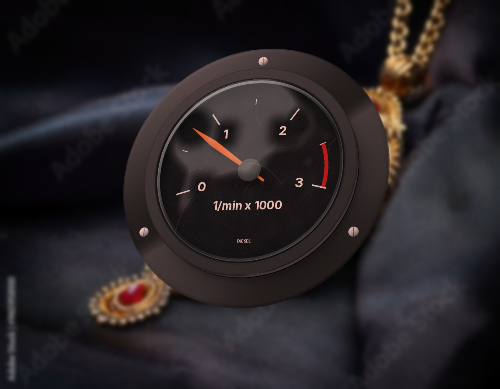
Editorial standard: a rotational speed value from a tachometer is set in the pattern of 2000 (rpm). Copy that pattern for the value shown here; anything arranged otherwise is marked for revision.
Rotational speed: 750 (rpm)
